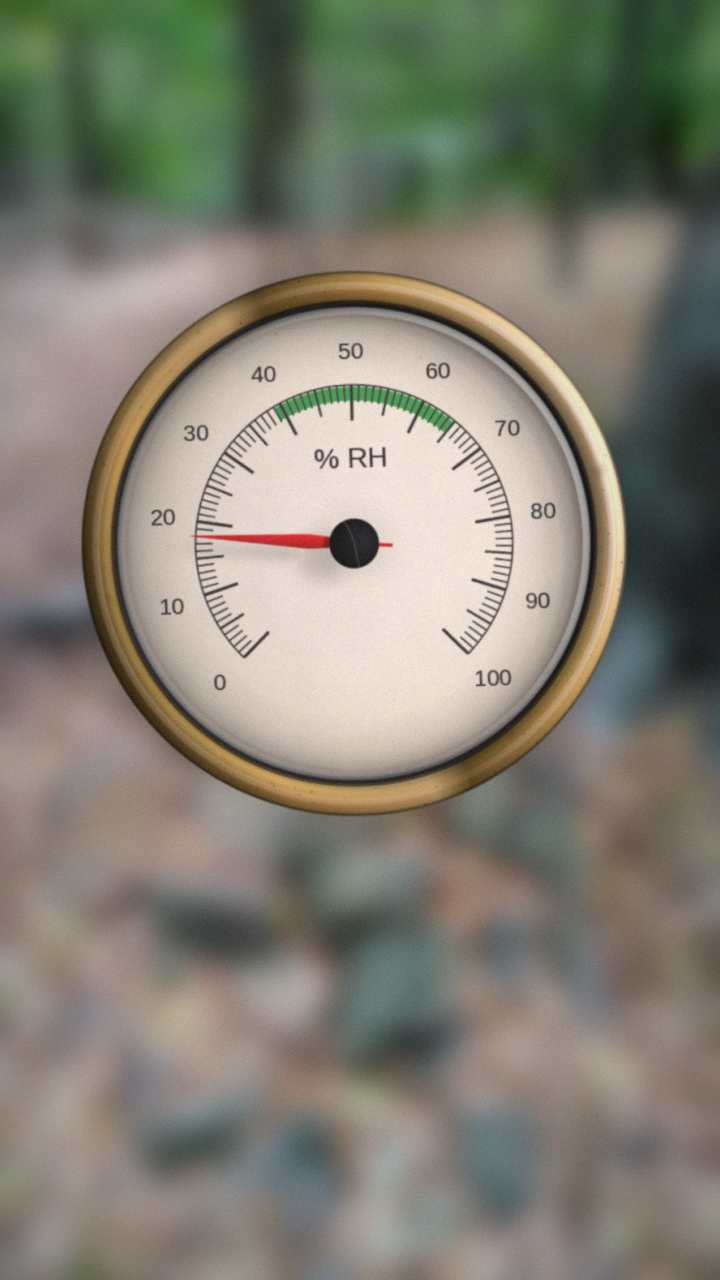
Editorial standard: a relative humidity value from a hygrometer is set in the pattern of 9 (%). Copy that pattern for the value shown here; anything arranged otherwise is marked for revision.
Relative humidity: 18 (%)
